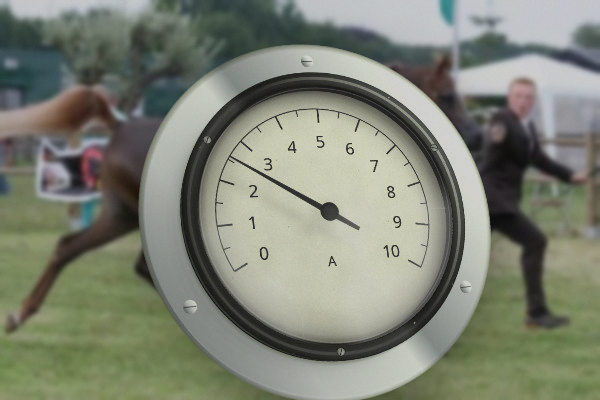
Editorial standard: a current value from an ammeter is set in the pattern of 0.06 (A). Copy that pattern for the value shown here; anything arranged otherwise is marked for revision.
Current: 2.5 (A)
